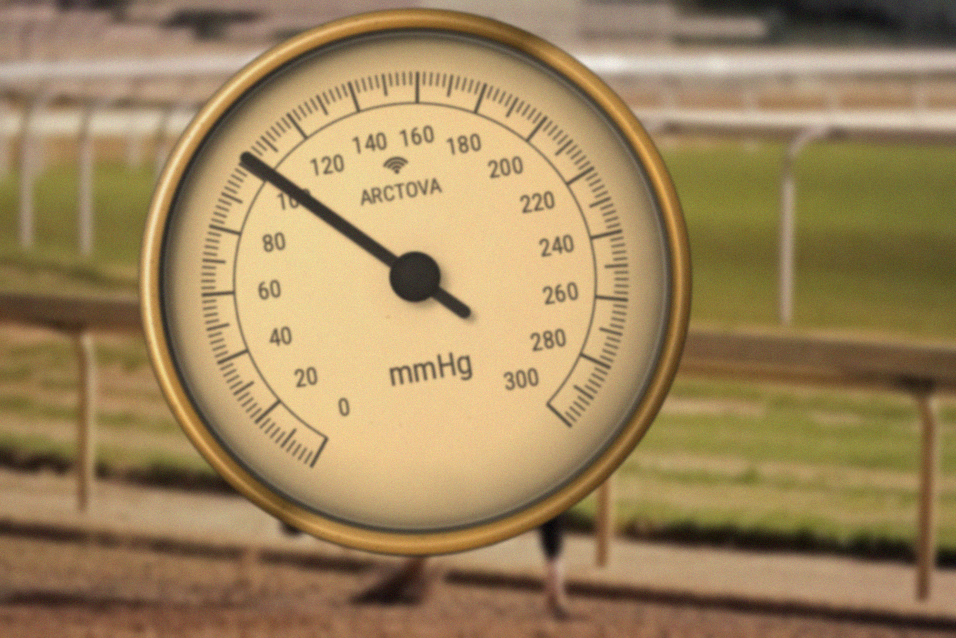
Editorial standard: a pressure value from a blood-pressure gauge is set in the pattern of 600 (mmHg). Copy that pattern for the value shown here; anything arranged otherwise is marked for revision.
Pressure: 102 (mmHg)
